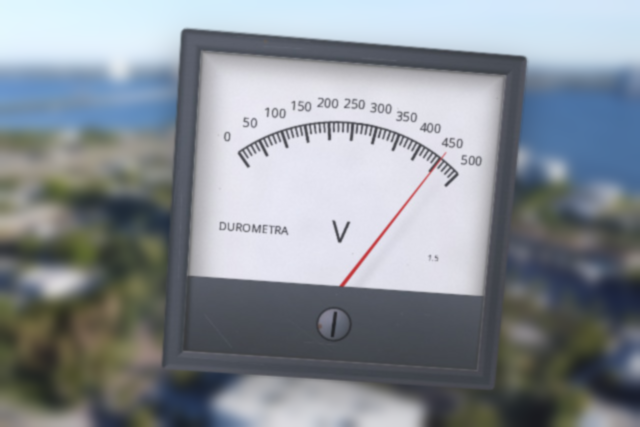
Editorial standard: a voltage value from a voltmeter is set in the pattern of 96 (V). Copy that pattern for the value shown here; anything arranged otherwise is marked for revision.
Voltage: 450 (V)
